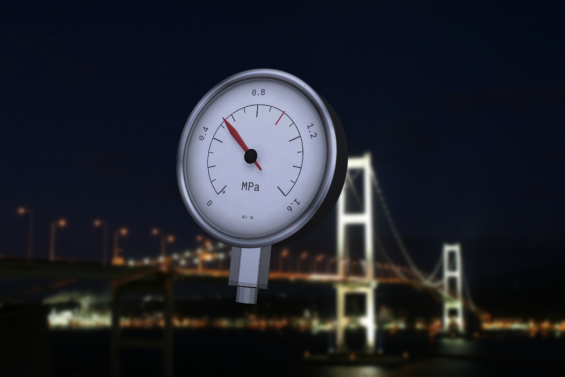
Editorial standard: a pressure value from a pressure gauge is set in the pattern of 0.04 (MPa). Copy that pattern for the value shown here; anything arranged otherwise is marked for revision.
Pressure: 0.55 (MPa)
